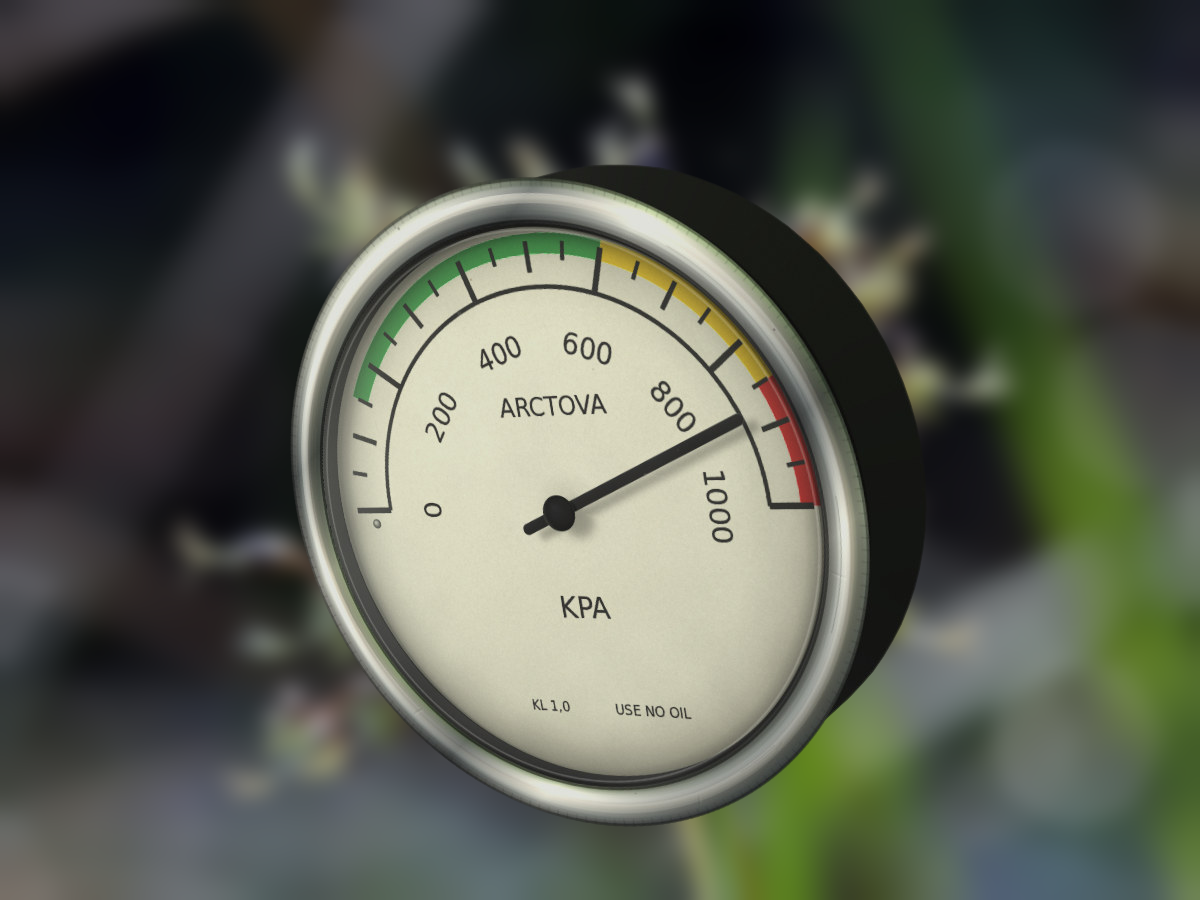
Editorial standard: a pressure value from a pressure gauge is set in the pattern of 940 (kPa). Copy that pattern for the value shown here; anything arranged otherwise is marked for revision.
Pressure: 875 (kPa)
